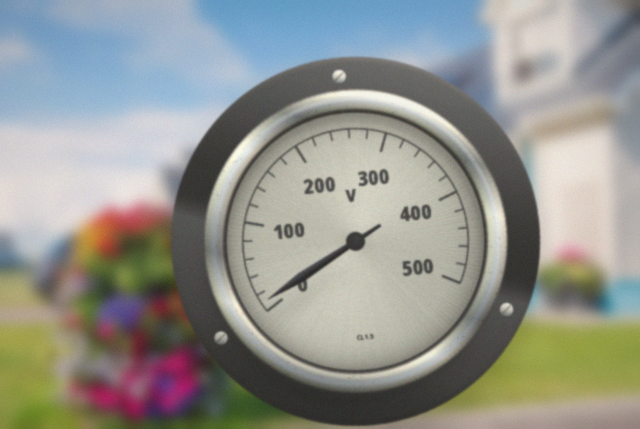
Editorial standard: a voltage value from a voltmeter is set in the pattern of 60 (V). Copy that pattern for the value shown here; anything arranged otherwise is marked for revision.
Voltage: 10 (V)
